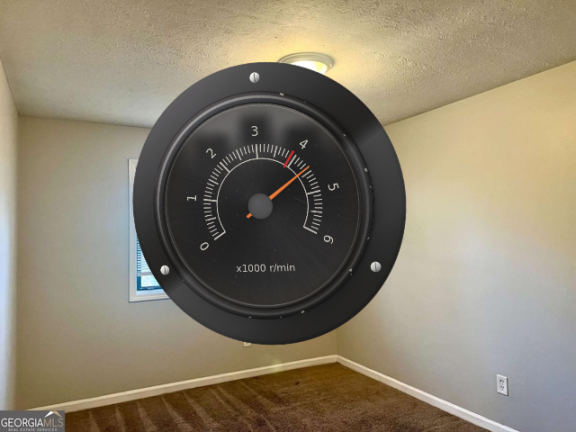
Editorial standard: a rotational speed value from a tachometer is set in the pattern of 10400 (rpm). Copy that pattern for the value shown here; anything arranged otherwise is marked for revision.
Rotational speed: 4400 (rpm)
